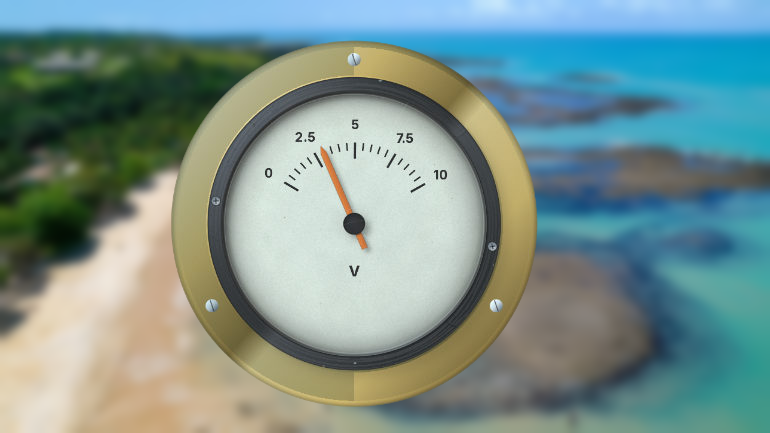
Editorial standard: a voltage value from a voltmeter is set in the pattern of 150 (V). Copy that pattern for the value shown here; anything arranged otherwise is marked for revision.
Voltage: 3 (V)
